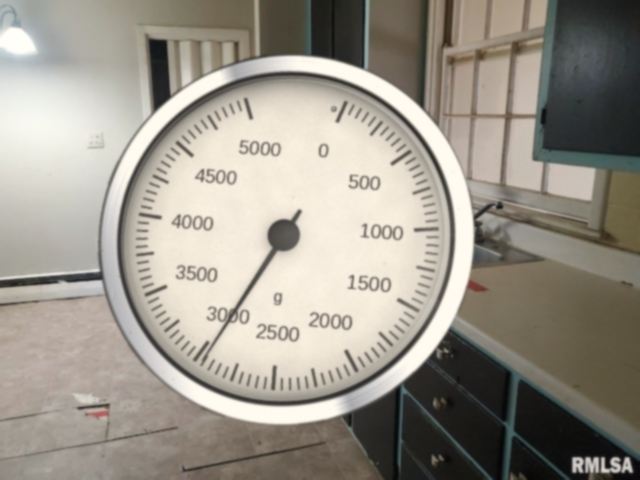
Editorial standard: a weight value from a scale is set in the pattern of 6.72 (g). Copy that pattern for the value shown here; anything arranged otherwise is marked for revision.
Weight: 2950 (g)
